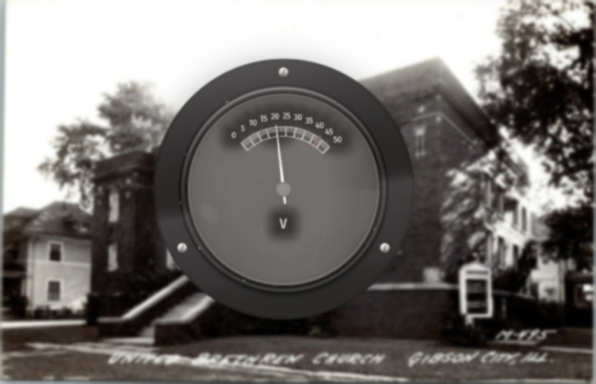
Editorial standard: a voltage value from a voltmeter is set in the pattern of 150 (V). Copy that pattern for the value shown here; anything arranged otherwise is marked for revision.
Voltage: 20 (V)
